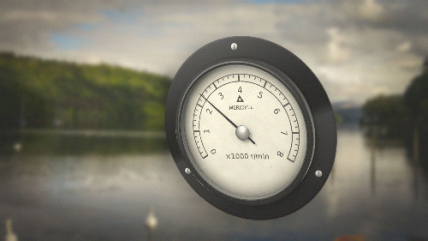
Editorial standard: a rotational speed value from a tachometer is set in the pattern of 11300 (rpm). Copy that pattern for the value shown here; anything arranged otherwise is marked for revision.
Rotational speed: 2400 (rpm)
